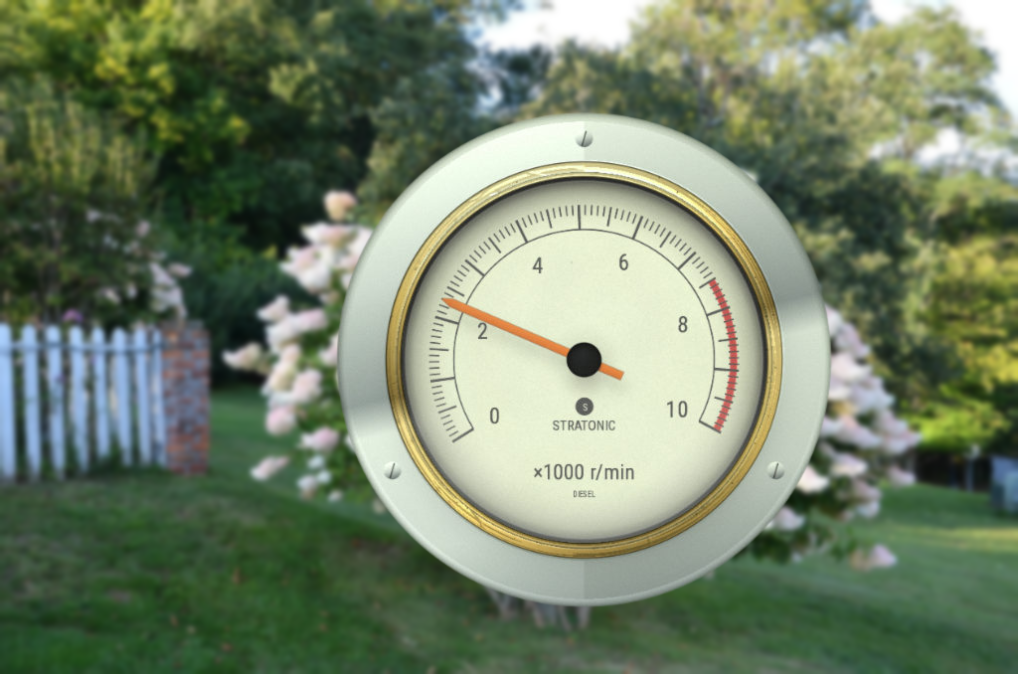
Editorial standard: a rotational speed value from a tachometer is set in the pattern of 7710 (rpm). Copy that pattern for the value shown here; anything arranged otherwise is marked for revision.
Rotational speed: 2300 (rpm)
